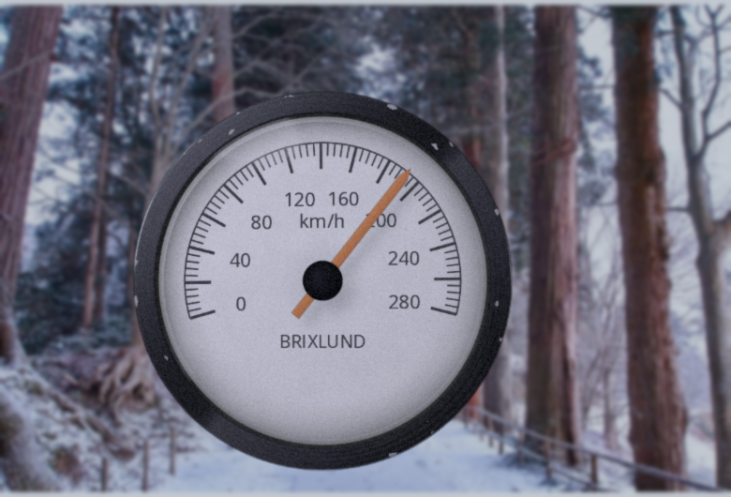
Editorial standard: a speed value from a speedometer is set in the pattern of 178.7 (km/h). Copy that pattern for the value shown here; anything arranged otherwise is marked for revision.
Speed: 192 (km/h)
